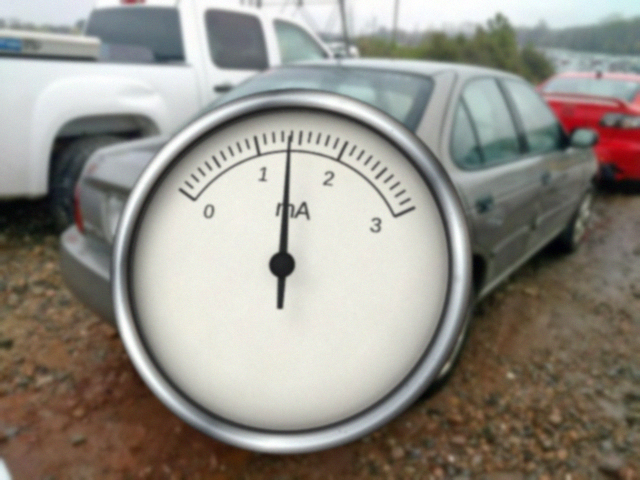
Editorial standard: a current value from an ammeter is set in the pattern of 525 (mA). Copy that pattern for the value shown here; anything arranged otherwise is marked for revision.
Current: 1.4 (mA)
